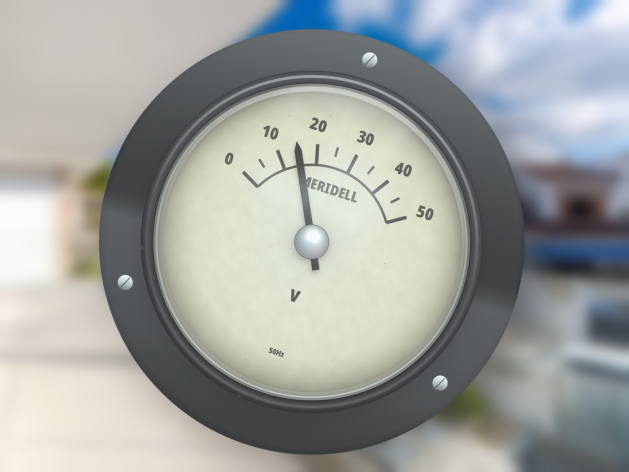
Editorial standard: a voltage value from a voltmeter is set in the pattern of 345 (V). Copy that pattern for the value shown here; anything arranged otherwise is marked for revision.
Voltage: 15 (V)
